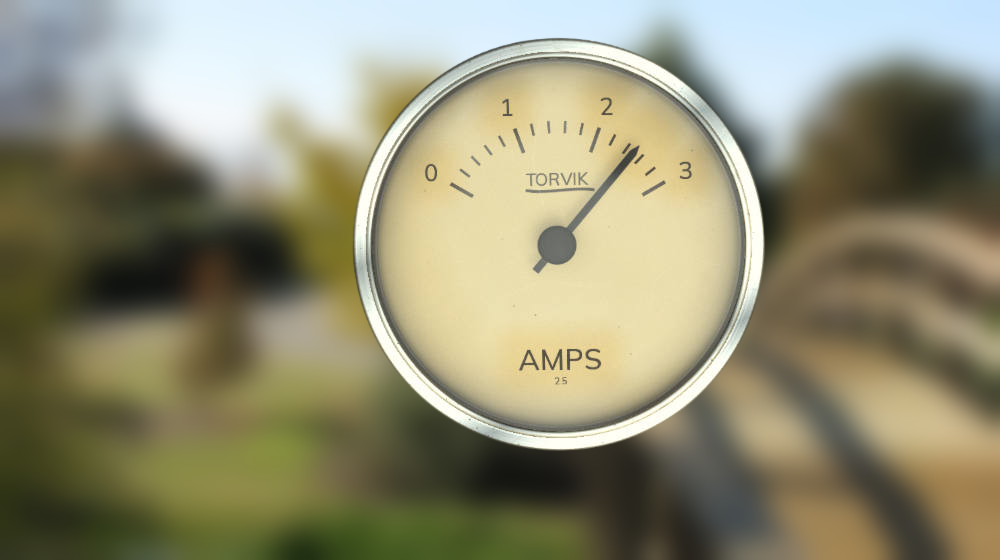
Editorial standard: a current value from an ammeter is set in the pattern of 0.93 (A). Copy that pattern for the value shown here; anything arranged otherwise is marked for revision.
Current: 2.5 (A)
